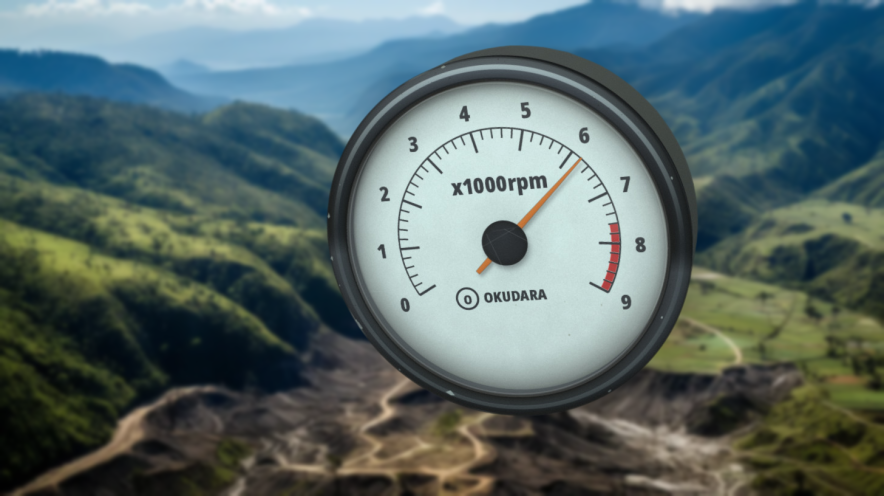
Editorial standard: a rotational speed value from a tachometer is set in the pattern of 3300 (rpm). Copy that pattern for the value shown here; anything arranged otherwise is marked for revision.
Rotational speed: 6200 (rpm)
